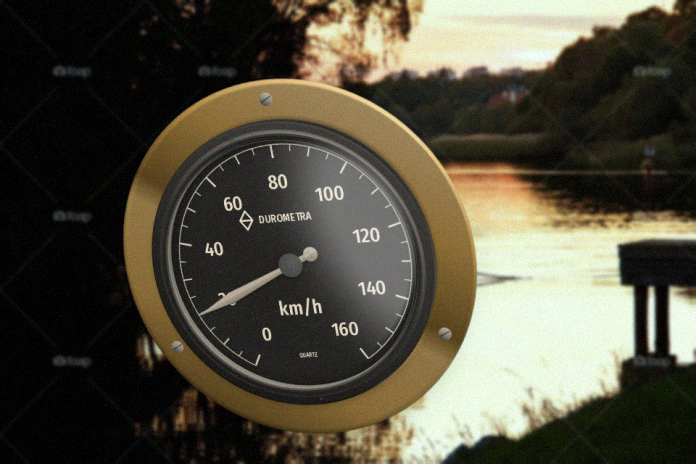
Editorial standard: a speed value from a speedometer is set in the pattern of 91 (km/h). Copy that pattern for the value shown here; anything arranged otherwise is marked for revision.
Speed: 20 (km/h)
